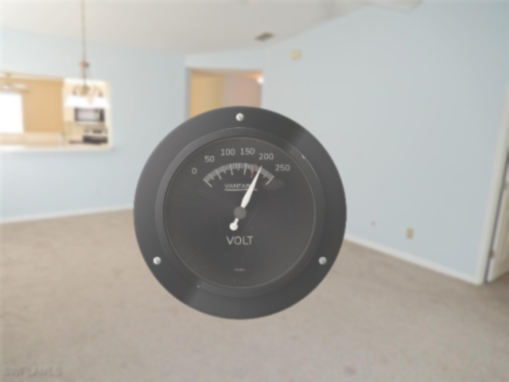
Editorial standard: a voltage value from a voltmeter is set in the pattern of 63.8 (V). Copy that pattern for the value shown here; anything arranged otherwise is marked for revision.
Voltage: 200 (V)
